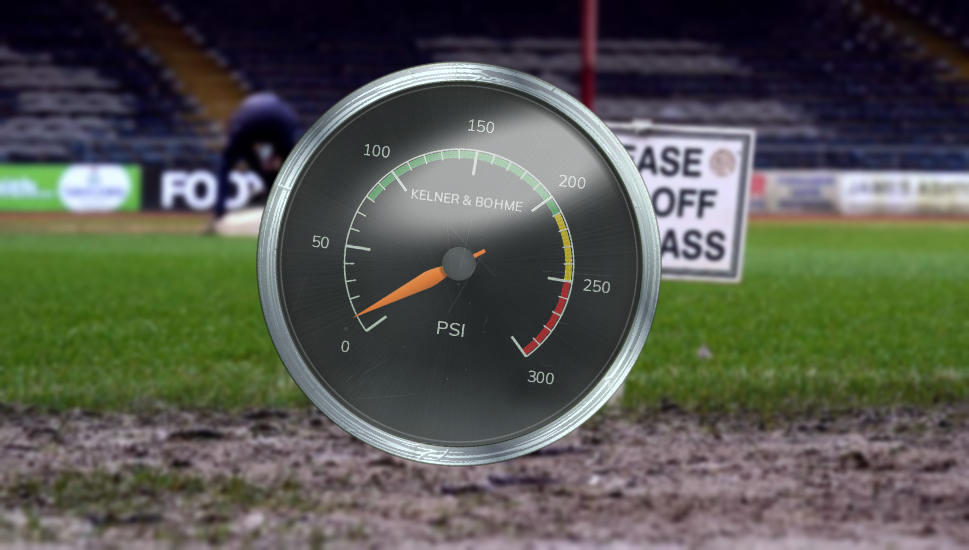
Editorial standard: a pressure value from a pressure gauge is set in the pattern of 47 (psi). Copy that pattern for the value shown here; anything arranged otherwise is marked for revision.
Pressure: 10 (psi)
